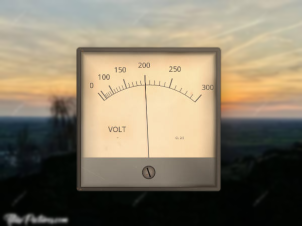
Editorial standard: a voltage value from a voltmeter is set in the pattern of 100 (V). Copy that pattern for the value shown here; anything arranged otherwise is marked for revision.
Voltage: 200 (V)
